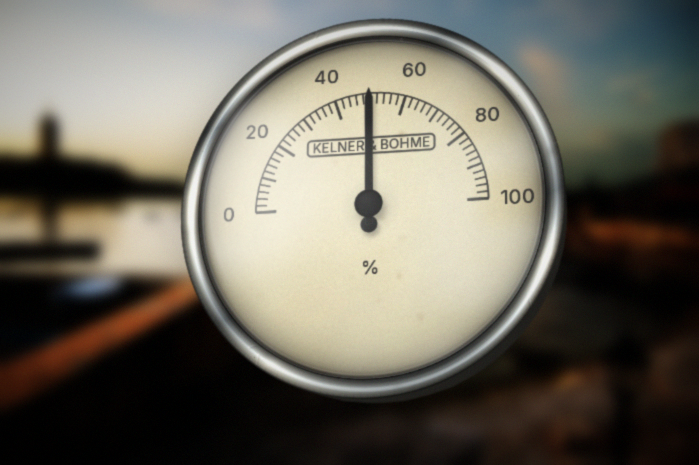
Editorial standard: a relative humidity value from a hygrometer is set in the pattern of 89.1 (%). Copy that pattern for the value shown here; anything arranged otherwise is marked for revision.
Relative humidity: 50 (%)
